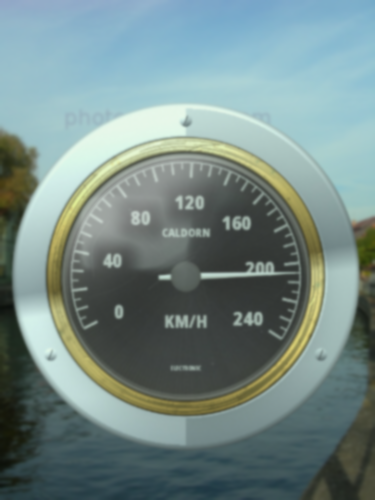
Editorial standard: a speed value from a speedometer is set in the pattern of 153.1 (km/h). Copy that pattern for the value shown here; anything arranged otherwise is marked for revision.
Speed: 205 (km/h)
